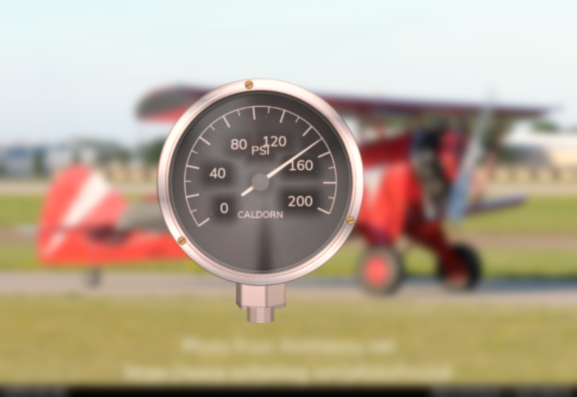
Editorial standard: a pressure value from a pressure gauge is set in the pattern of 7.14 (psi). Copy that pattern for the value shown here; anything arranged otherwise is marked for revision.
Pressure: 150 (psi)
